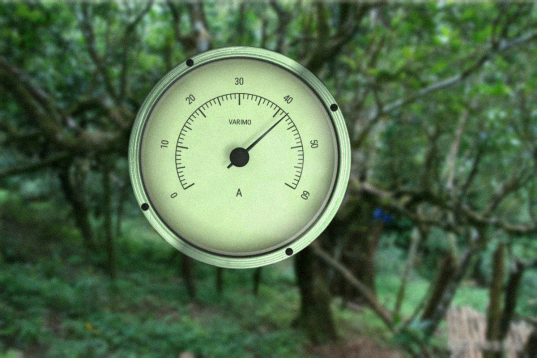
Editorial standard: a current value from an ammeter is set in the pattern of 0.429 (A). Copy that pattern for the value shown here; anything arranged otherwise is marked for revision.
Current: 42 (A)
